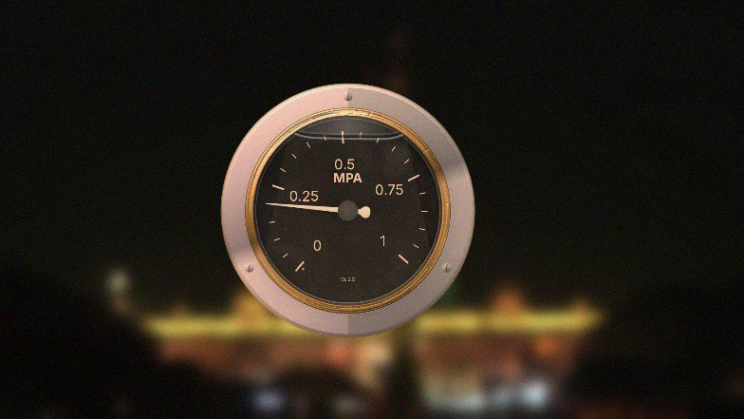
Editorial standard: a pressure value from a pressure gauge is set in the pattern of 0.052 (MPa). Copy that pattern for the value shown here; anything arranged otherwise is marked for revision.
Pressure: 0.2 (MPa)
